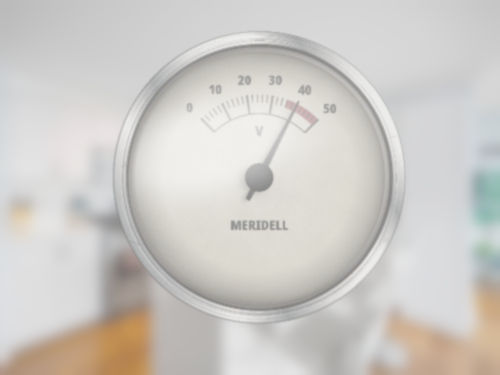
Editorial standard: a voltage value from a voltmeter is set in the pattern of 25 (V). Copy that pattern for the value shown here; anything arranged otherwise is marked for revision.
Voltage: 40 (V)
